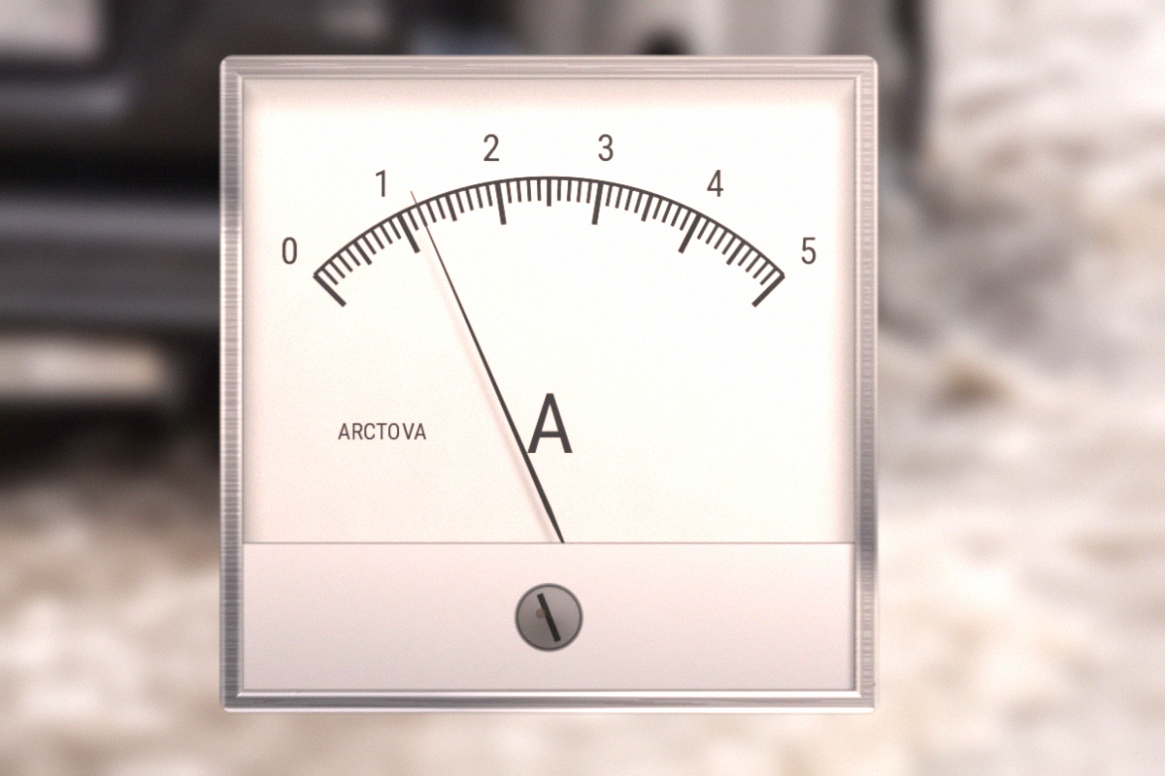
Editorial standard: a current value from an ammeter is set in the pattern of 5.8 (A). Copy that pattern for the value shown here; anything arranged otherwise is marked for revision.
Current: 1.2 (A)
